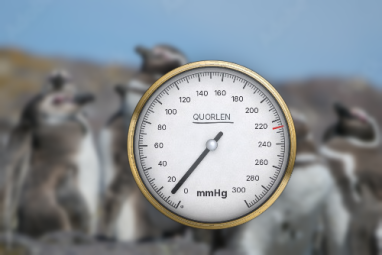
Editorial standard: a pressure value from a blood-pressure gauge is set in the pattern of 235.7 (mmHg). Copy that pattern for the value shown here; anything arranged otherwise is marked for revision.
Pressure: 10 (mmHg)
